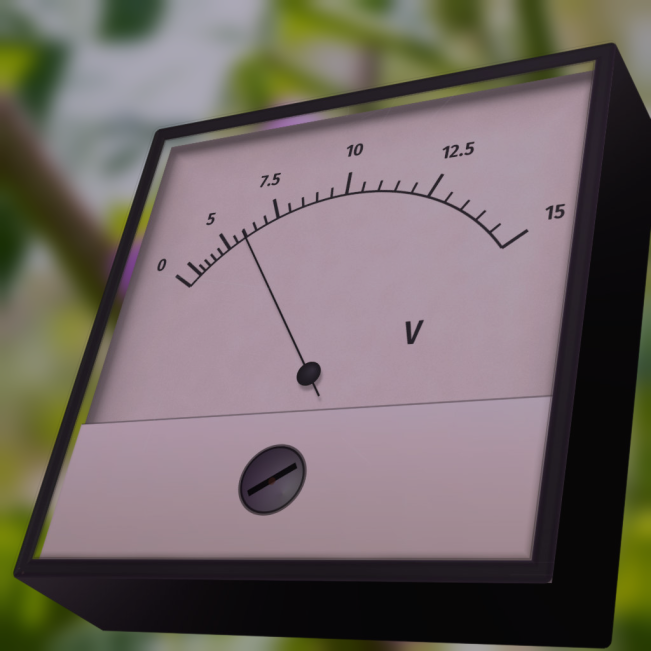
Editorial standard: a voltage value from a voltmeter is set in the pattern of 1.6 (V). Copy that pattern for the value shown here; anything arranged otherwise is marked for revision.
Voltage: 6 (V)
